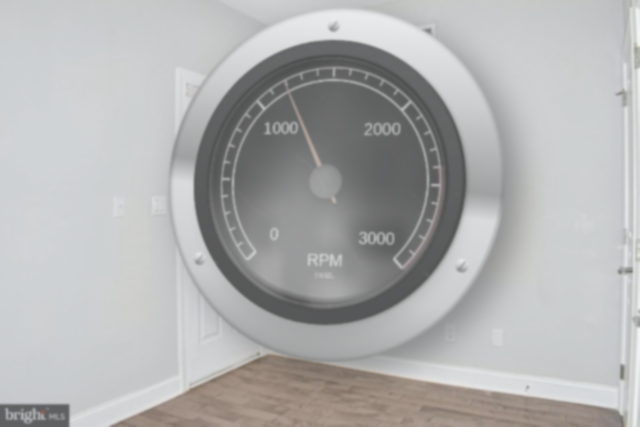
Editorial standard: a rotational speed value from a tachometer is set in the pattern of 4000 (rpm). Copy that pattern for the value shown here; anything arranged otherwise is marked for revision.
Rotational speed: 1200 (rpm)
